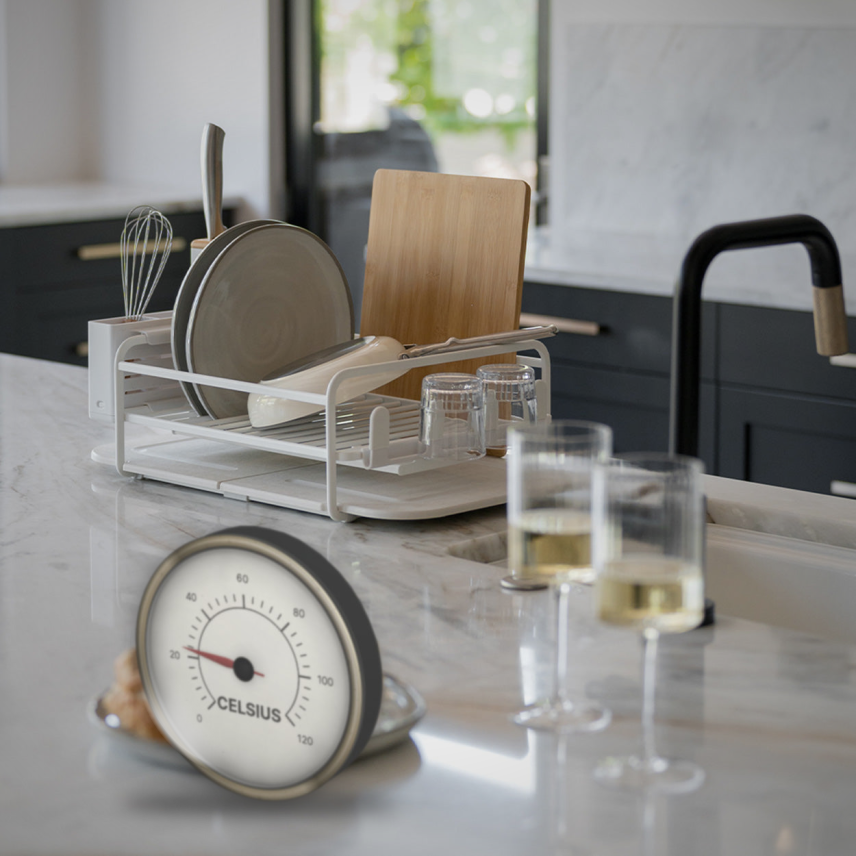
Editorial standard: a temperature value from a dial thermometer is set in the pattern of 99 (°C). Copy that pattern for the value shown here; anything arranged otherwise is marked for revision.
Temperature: 24 (°C)
